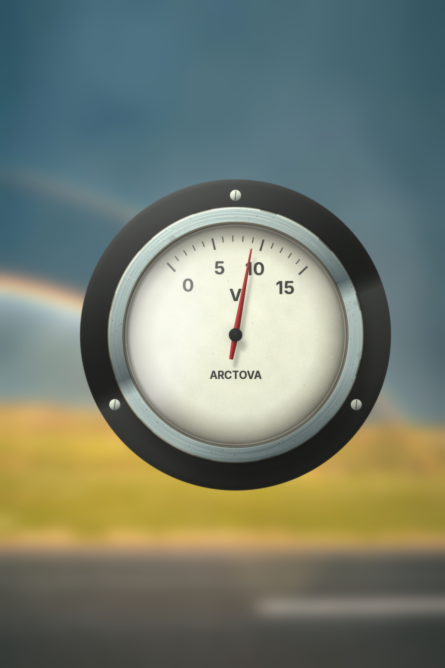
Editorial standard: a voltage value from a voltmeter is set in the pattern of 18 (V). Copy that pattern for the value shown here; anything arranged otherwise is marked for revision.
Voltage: 9 (V)
